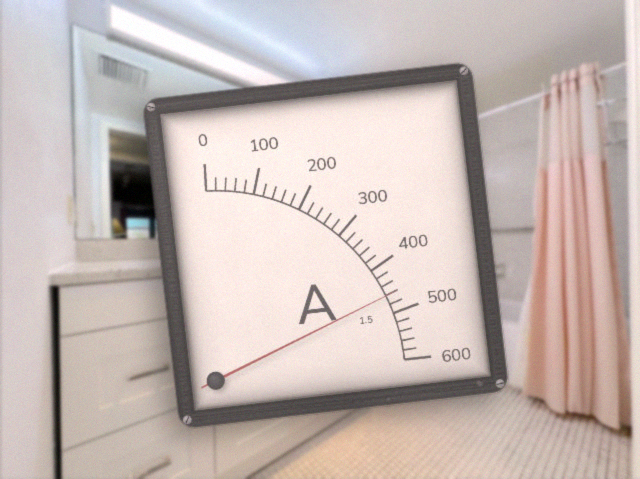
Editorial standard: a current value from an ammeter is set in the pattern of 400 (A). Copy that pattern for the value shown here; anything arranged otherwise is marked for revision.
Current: 460 (A)
